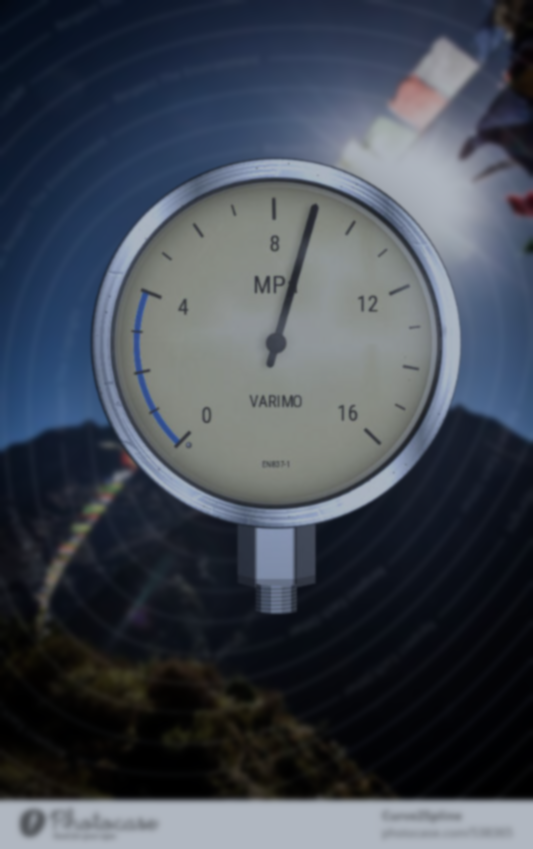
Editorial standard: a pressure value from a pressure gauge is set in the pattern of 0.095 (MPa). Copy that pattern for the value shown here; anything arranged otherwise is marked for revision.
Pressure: 9 (MPa)
